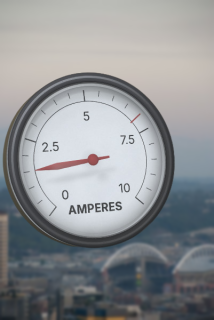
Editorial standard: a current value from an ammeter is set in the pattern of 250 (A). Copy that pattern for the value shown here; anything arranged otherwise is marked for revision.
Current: 1.5 (A)
